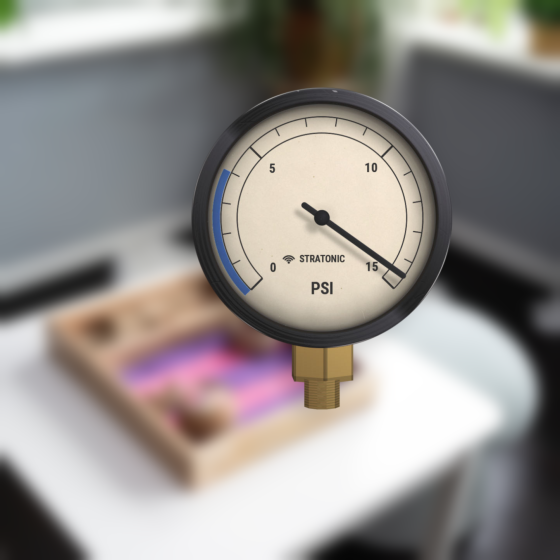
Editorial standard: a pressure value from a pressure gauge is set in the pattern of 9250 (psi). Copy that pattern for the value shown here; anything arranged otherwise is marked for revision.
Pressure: 14.5 (psi)
